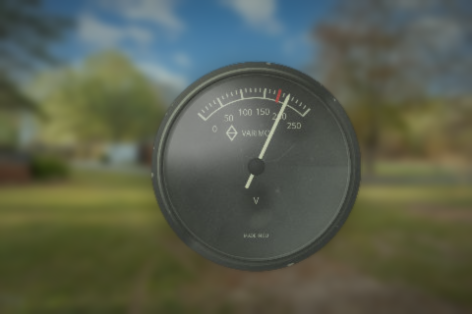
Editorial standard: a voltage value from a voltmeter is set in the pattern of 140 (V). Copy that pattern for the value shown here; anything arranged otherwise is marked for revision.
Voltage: 200 (V)
